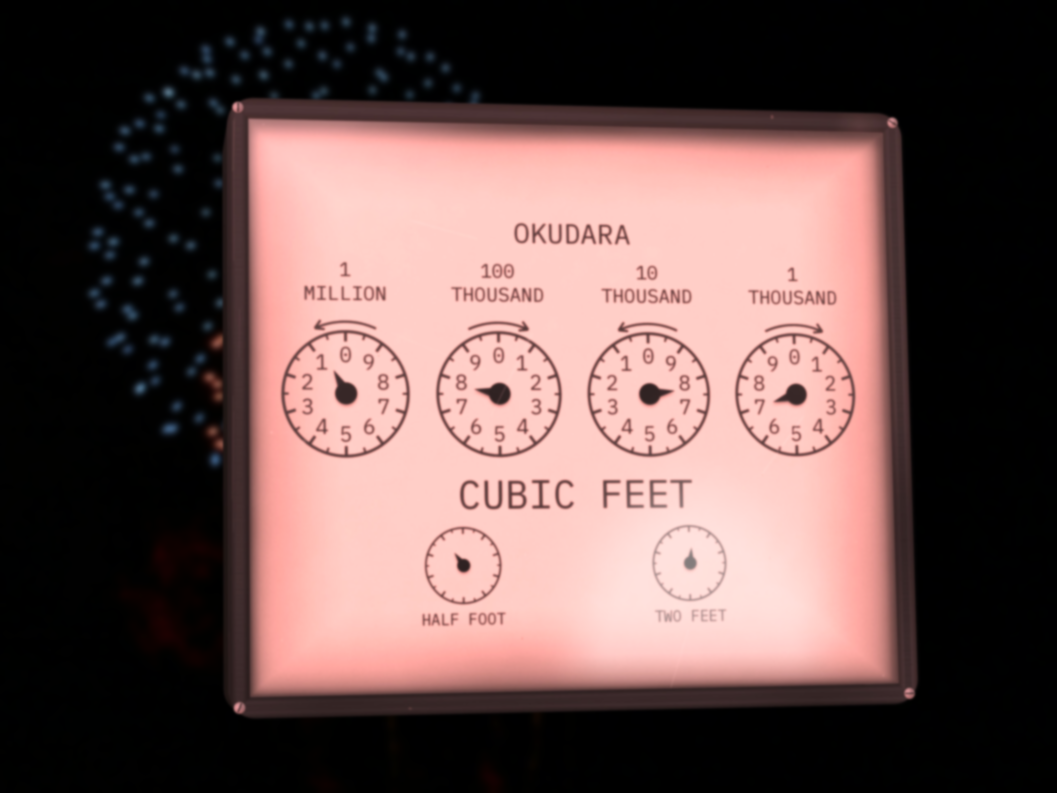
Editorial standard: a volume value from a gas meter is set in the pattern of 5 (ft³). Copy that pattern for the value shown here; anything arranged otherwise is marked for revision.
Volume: 77700 (ft³)
